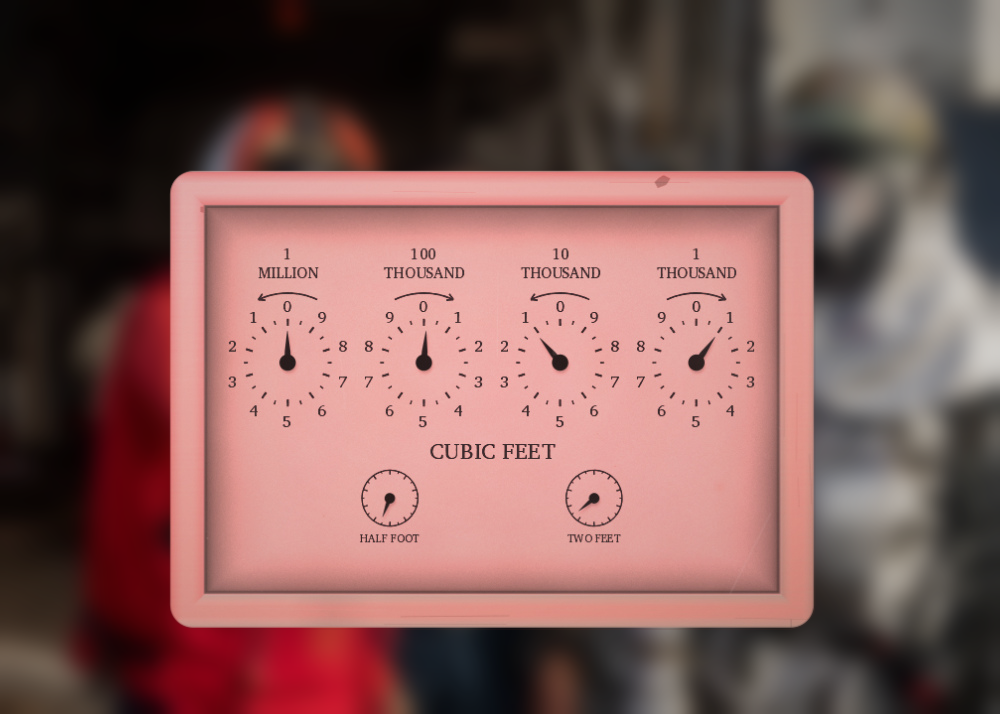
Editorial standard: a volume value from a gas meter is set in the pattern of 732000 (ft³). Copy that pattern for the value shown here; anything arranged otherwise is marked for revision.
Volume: 1100 (ft³)
